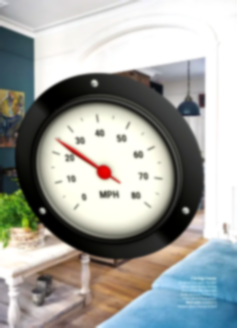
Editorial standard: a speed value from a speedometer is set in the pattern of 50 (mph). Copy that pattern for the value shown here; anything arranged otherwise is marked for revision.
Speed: 25 (mph)
